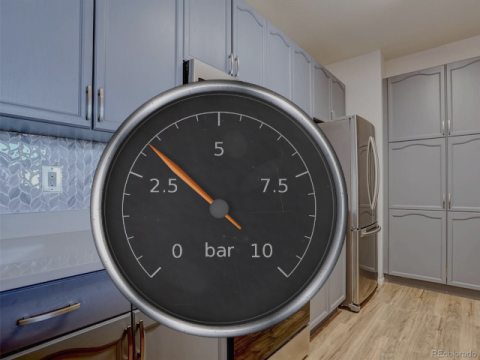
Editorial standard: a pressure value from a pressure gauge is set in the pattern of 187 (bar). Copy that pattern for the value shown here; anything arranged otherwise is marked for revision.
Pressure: 3.25 (bar)
